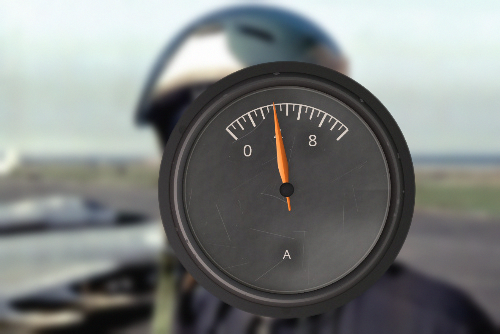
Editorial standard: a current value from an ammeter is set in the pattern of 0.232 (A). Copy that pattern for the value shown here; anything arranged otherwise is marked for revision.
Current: 4 (A)
